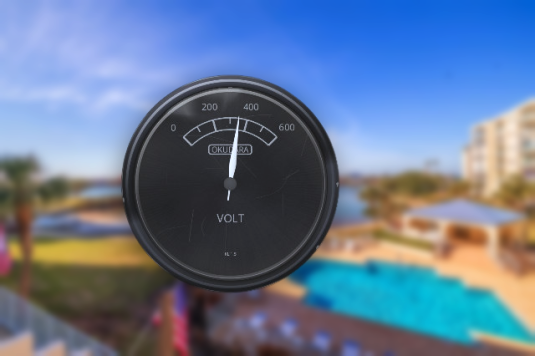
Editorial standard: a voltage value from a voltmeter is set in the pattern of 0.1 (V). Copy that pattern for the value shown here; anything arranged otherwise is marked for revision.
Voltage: 350 (V)
